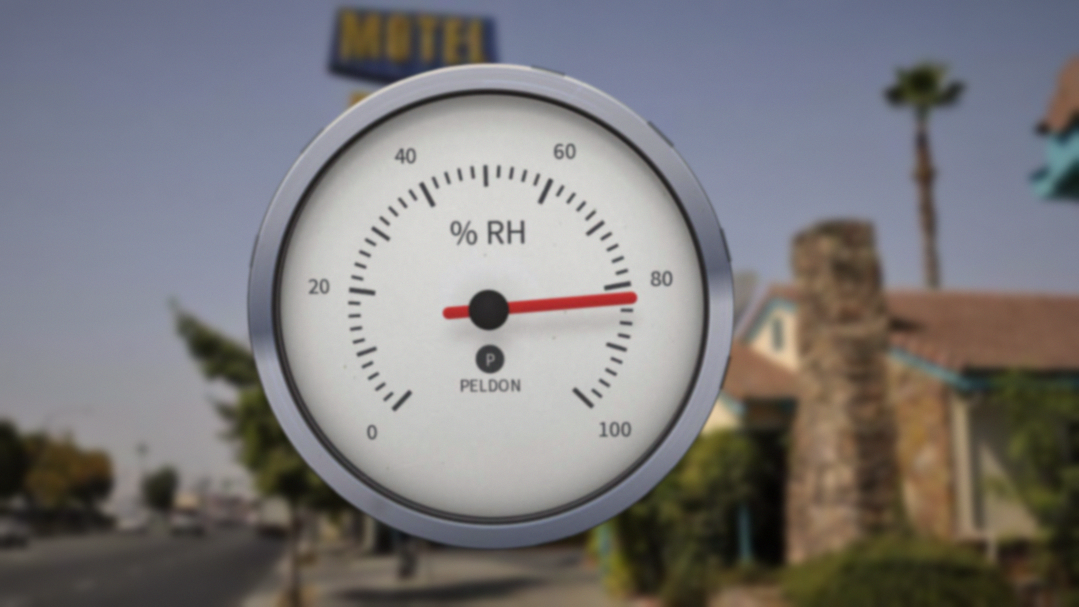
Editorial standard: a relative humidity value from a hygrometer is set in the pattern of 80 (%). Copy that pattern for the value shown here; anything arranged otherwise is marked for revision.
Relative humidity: 82 (%)
